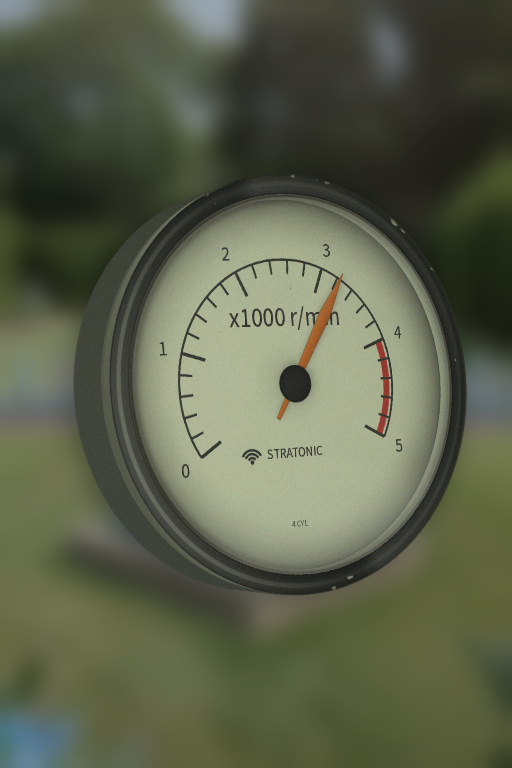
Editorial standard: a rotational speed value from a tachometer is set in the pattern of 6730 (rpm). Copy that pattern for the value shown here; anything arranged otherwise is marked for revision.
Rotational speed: 3200 (rpm)
